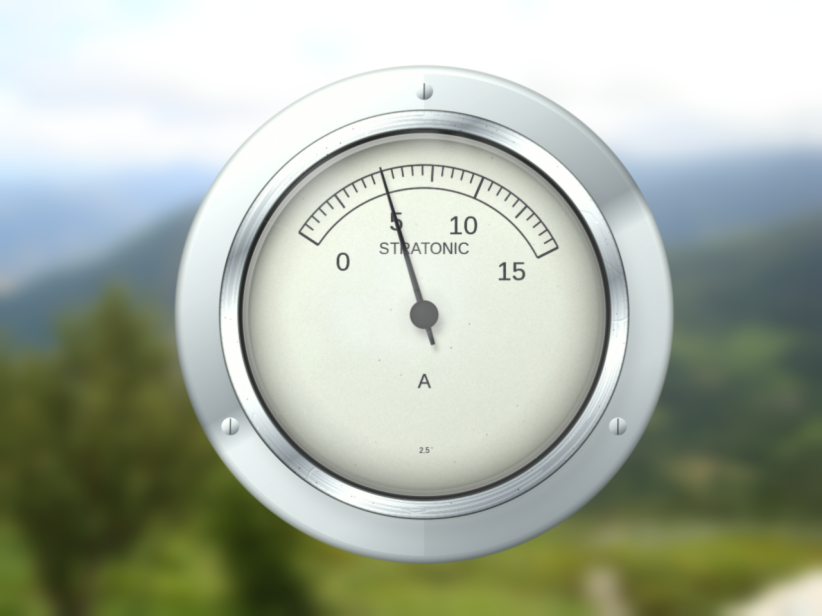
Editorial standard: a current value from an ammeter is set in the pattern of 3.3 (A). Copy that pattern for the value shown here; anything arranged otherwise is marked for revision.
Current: 5 (A)
